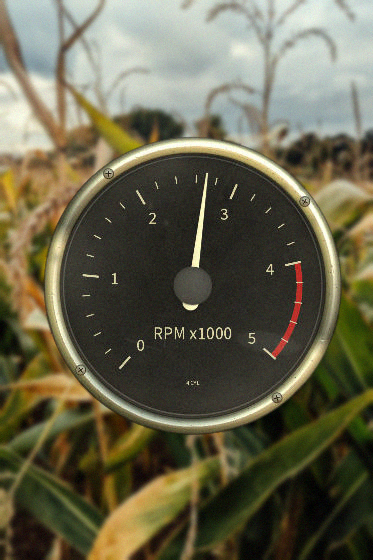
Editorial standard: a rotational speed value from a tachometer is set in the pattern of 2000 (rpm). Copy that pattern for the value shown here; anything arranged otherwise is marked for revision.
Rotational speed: 2700 (rpm)
